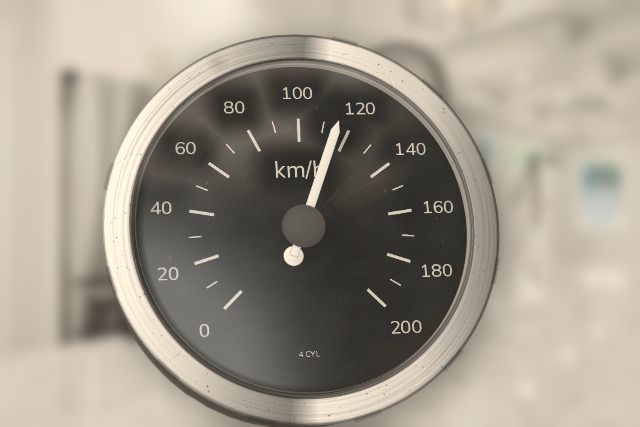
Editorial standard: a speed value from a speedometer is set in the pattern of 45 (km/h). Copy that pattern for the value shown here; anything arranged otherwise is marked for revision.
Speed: 115 (km/h)
